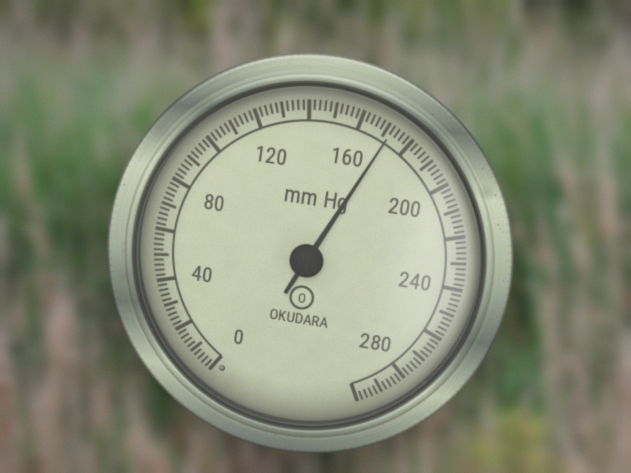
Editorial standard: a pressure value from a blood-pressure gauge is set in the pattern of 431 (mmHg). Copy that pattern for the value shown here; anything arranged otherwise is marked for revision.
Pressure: 172 (mmHg)
